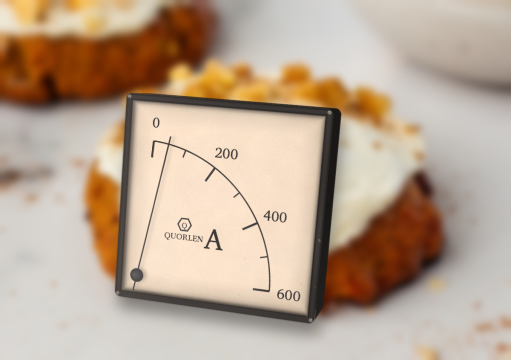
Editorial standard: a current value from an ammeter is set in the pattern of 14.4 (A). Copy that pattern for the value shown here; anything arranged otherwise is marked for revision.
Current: 50 (A)
